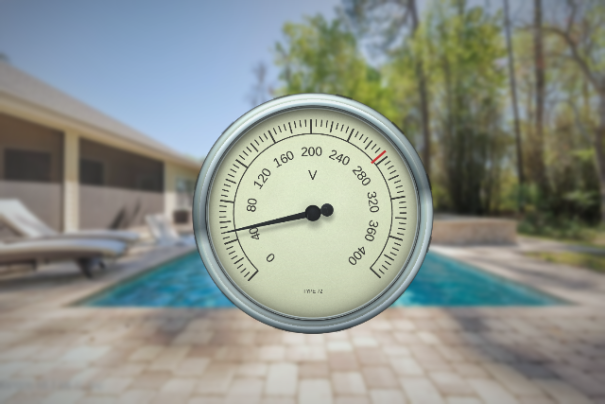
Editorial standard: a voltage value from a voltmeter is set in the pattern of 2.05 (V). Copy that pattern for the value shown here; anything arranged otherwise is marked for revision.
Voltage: 50 (V)
